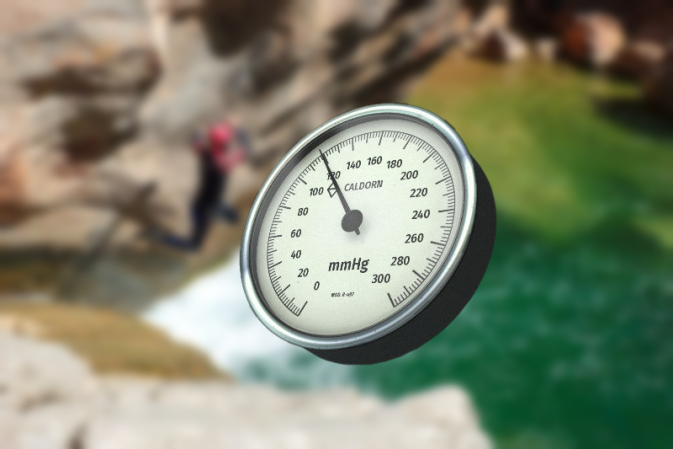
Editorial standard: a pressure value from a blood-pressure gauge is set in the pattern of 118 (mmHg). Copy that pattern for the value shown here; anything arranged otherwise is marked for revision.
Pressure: 120 (mmHg)
